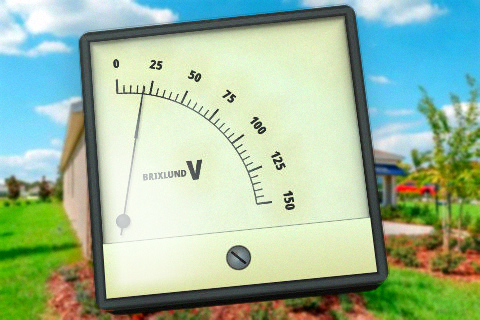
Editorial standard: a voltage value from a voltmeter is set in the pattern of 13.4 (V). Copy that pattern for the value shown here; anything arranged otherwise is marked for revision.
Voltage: 20 (V)
